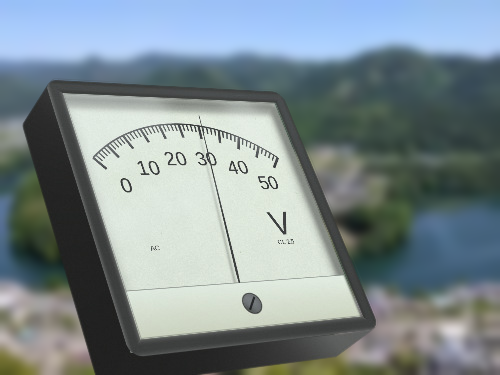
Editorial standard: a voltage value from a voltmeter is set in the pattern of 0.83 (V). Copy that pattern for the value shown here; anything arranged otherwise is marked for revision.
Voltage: 30 (V)
